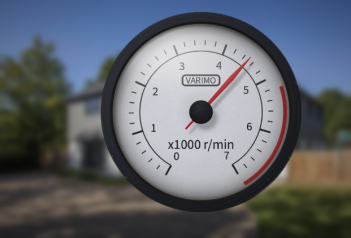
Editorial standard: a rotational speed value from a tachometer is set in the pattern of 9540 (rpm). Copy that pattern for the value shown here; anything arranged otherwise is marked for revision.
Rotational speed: 4500 (rpm)
